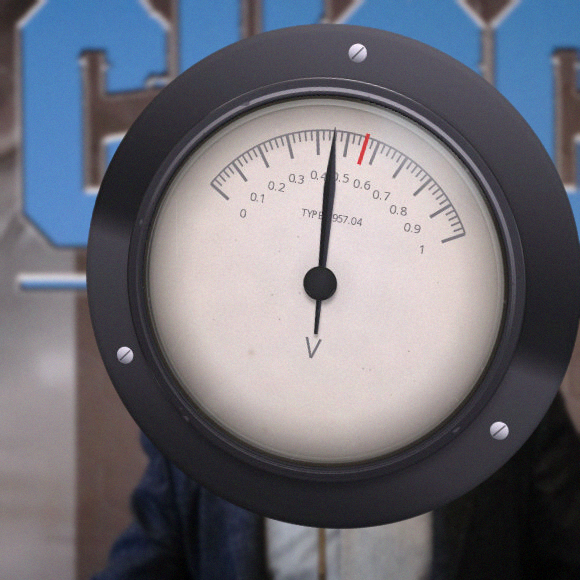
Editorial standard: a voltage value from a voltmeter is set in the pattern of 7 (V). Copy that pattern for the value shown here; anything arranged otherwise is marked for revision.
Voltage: 0.46 (V)
